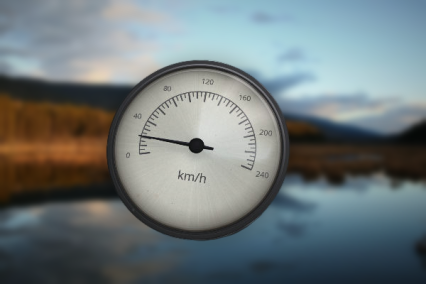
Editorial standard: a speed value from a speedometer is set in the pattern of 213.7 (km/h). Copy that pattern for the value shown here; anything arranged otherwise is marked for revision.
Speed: 20 (km/h)
